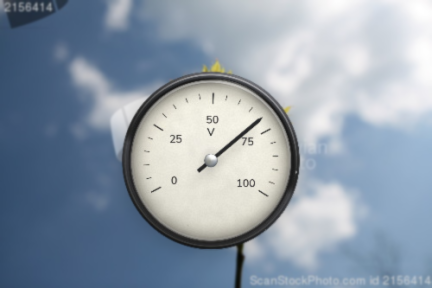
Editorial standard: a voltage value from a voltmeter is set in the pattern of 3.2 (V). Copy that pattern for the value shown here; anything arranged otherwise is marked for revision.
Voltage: 70 (V)
